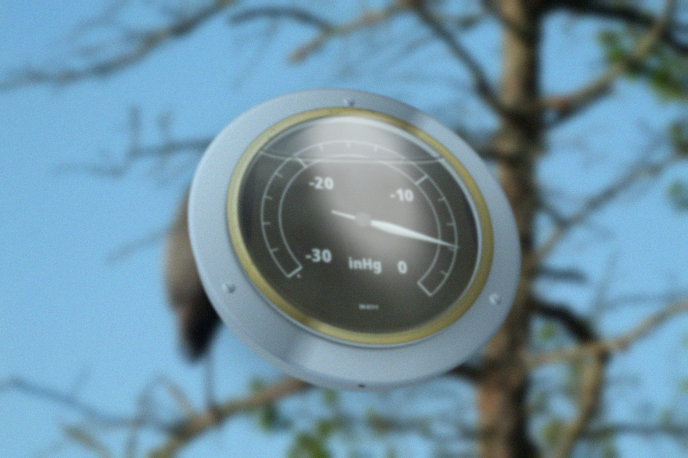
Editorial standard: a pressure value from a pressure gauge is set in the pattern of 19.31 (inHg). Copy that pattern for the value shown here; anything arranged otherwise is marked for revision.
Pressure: -4 (inHg)
